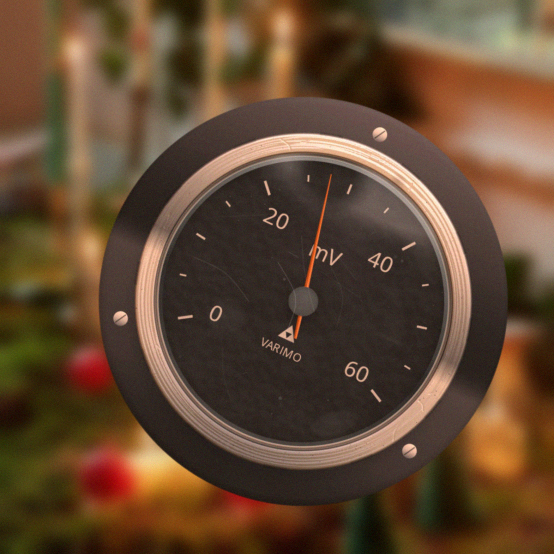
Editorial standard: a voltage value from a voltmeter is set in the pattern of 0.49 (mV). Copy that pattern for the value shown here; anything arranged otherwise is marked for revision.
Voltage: 27.5 (mV)
